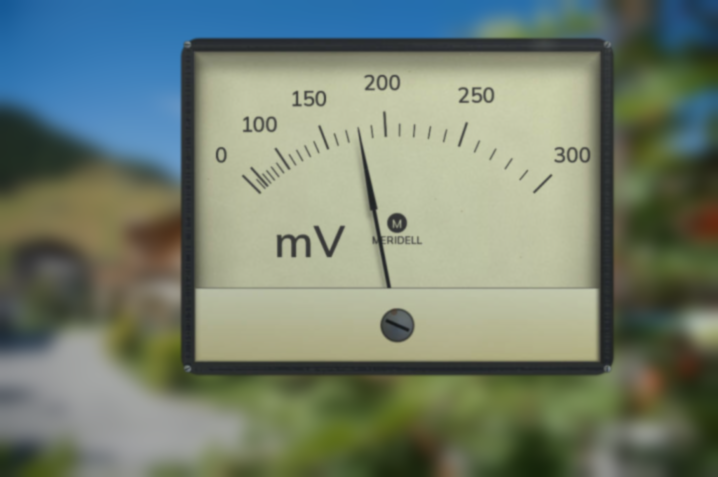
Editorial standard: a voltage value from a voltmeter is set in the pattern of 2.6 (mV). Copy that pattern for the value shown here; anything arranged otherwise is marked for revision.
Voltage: 180 (mV)
